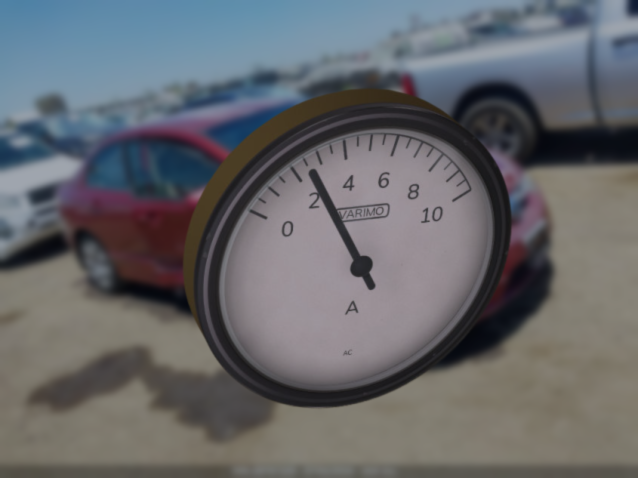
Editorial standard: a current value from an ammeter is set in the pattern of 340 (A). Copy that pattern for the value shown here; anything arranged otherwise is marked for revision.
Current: 2.5 (A)
